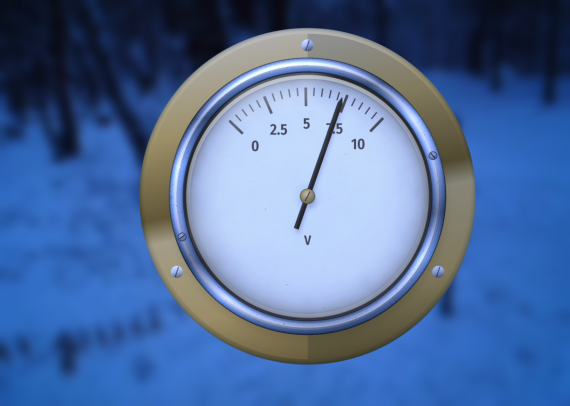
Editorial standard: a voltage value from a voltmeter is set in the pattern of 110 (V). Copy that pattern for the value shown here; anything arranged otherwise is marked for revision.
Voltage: 7.25 (V)
